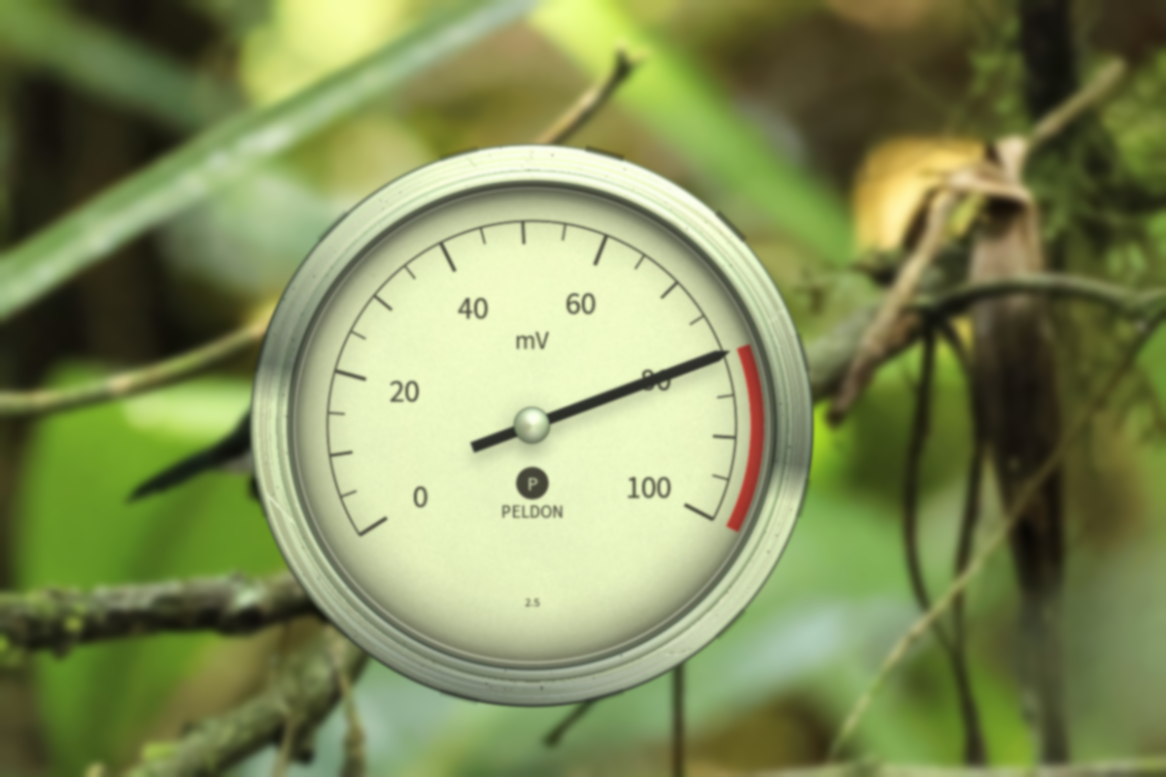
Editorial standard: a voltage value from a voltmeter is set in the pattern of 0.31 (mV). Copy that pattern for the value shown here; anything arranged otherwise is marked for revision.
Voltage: 80 (mV)
